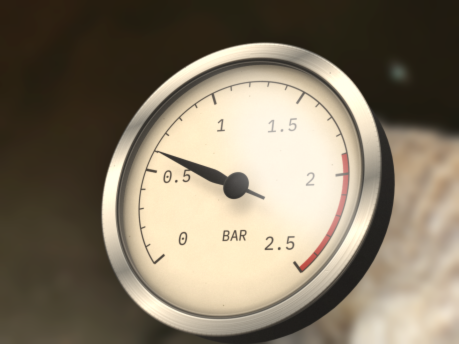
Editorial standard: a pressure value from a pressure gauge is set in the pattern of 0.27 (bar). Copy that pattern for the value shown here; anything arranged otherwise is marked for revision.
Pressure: 0.6 (bar)
